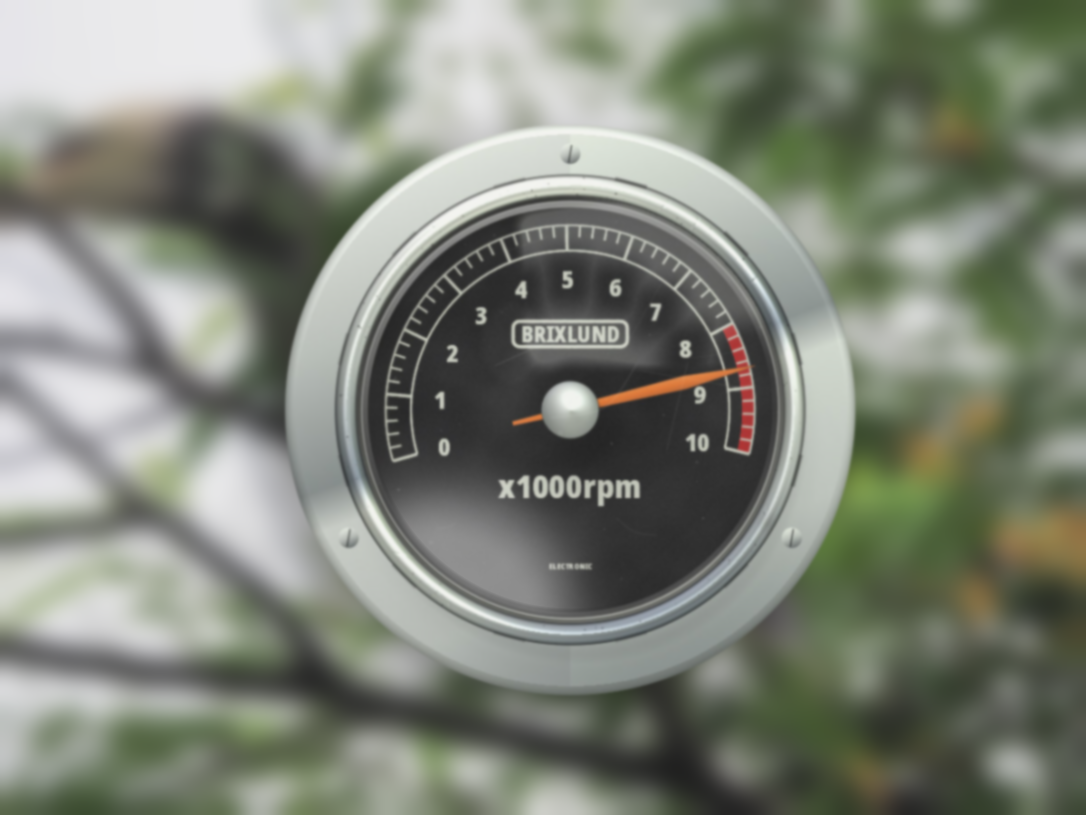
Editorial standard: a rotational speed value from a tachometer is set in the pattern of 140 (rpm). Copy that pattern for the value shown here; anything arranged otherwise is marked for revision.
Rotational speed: 8700 (rpm)
